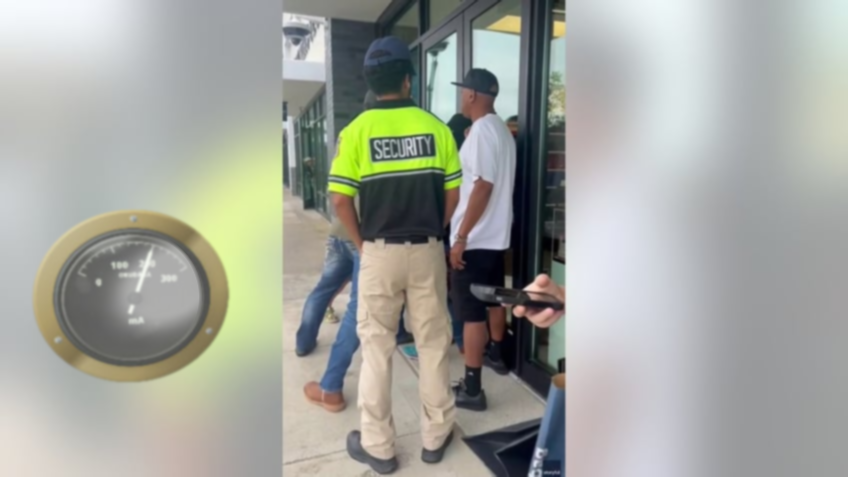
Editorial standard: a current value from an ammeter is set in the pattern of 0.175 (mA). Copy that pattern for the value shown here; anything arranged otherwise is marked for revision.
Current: 200 (mA)
